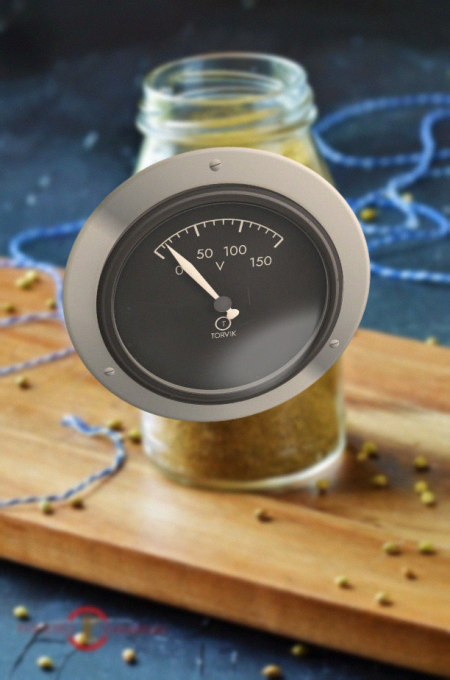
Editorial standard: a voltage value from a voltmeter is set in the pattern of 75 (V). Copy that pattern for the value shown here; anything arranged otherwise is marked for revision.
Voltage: 15 (V)
